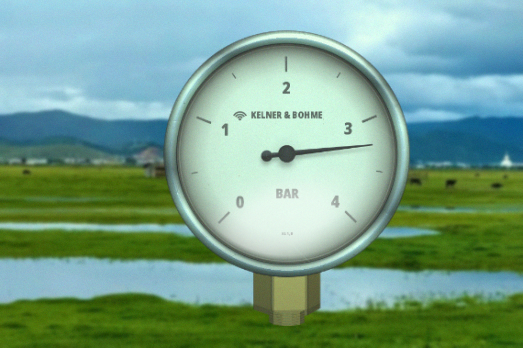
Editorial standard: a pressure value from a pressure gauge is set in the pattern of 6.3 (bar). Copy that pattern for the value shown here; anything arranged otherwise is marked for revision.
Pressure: 3.25 (bar)
